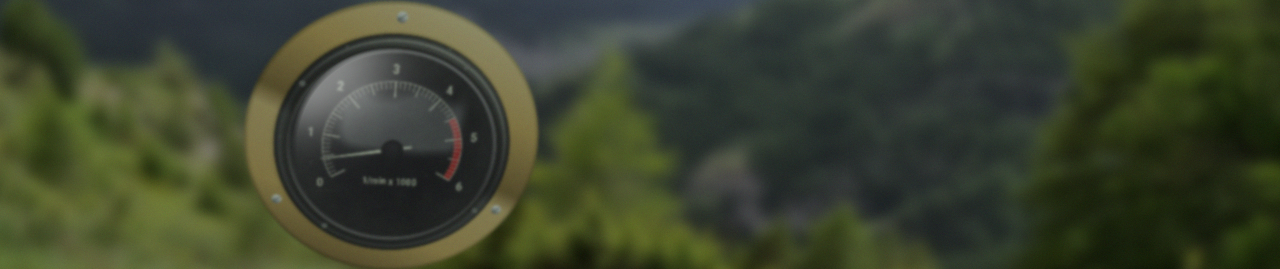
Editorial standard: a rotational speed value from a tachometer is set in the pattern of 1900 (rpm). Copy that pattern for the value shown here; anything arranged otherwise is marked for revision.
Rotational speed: 500 (rpm)
